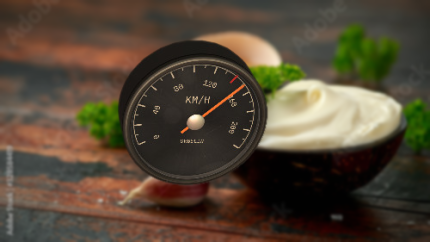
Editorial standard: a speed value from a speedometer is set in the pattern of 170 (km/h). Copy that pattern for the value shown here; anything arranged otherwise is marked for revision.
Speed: 150 (km/h)
